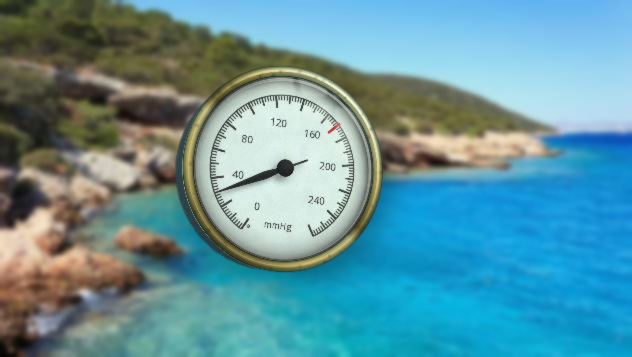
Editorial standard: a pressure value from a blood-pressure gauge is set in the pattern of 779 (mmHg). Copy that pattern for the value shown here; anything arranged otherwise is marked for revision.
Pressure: 30 (mmHg)
